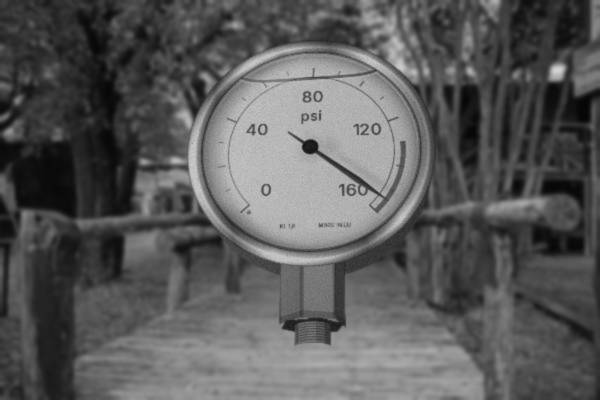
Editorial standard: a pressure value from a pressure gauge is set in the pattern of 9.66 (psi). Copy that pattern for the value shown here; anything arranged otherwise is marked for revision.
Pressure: 155 (psi)
